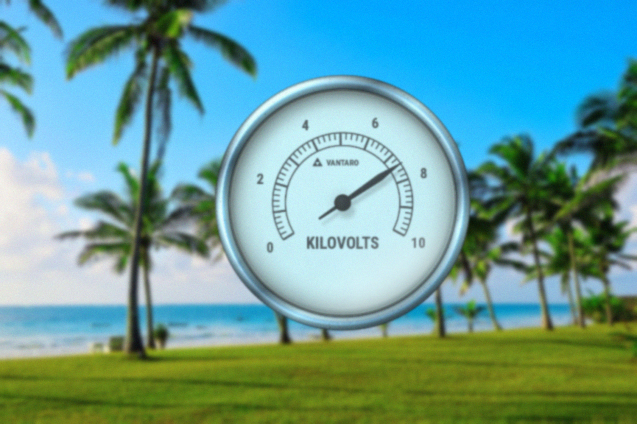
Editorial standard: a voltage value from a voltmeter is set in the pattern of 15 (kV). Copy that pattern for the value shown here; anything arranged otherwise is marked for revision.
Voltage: 7.4 (kV)
